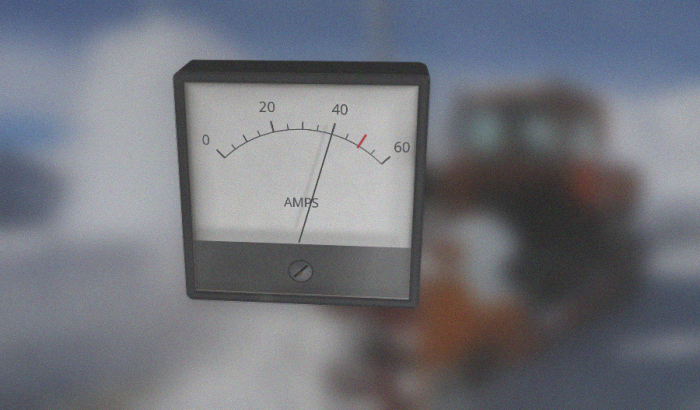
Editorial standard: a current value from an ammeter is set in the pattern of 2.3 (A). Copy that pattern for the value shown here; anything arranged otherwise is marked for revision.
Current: 40 (A)
